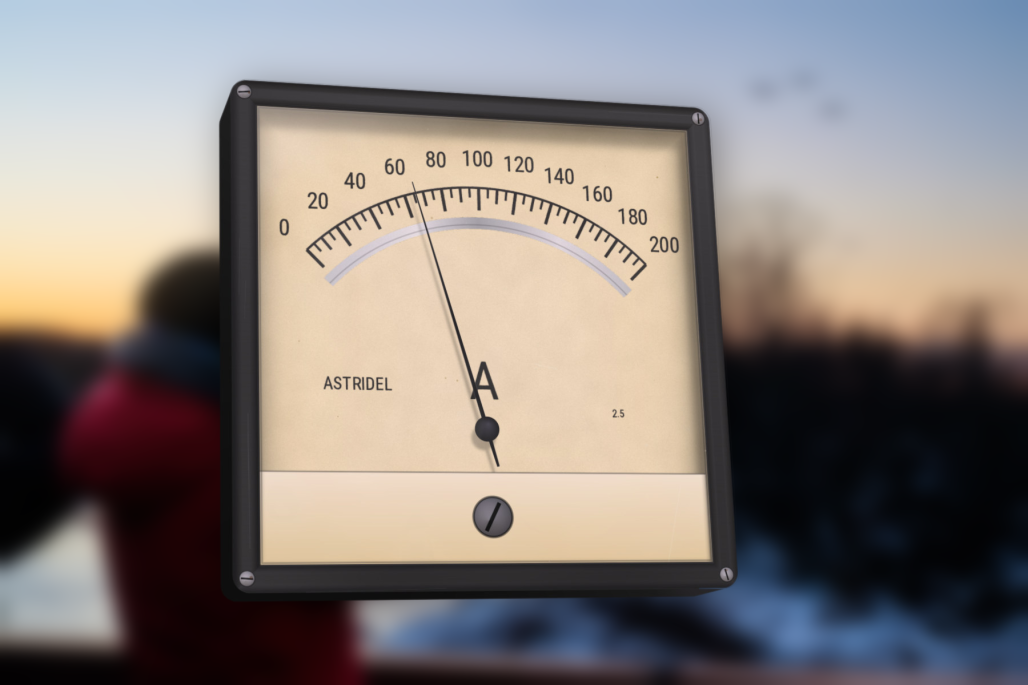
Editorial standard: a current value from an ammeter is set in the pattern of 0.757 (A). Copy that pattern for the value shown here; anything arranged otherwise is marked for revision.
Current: 65 (A)
